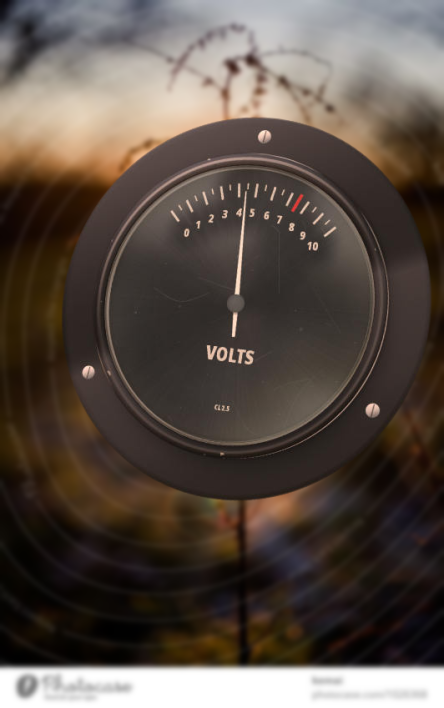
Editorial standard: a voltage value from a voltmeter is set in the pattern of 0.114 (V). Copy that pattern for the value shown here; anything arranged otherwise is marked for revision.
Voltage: 4.5 (V)
